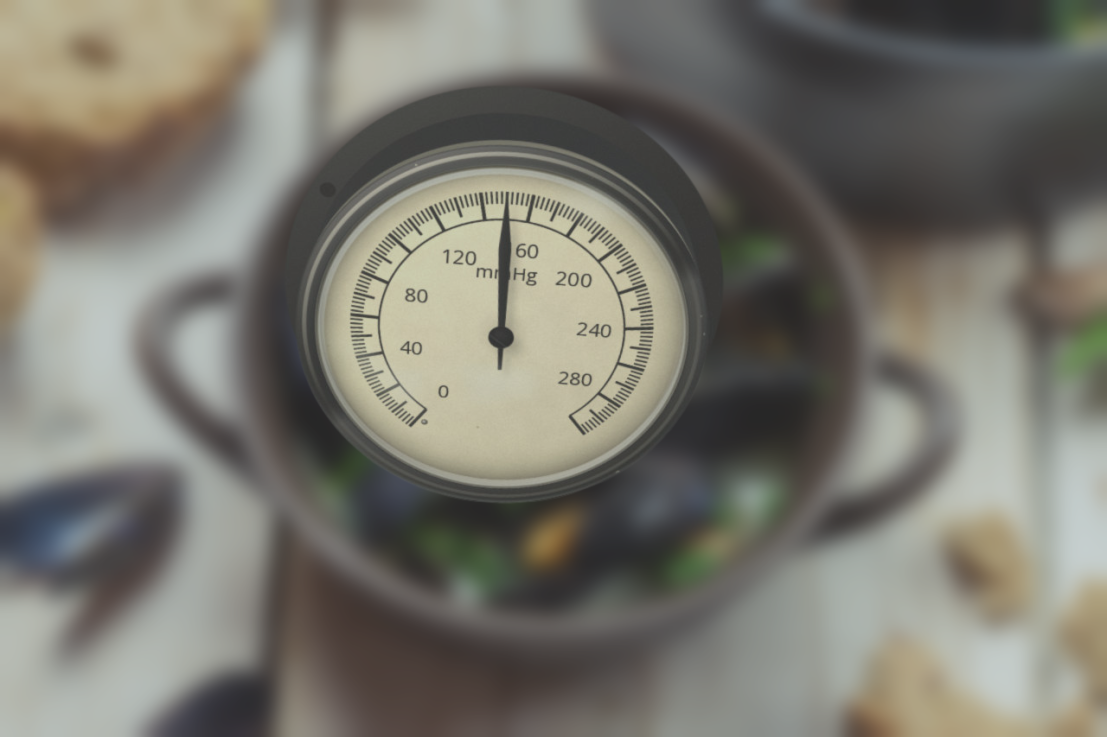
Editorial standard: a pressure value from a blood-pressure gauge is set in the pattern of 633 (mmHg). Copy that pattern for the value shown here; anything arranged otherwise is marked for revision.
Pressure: 150 (mmHg)
